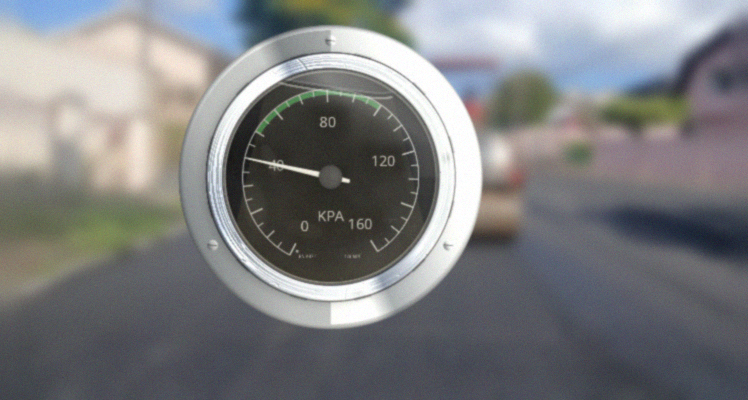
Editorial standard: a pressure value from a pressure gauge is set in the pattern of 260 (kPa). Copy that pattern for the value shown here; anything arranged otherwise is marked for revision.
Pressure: 40 (kPa)
